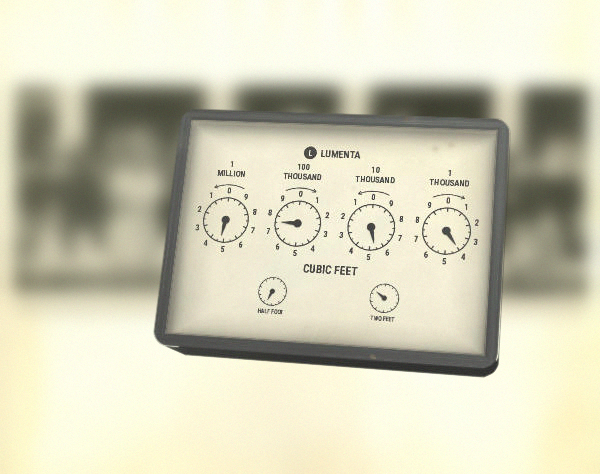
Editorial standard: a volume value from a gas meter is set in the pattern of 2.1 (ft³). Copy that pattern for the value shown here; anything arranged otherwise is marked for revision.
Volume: 475400 (ft³)
